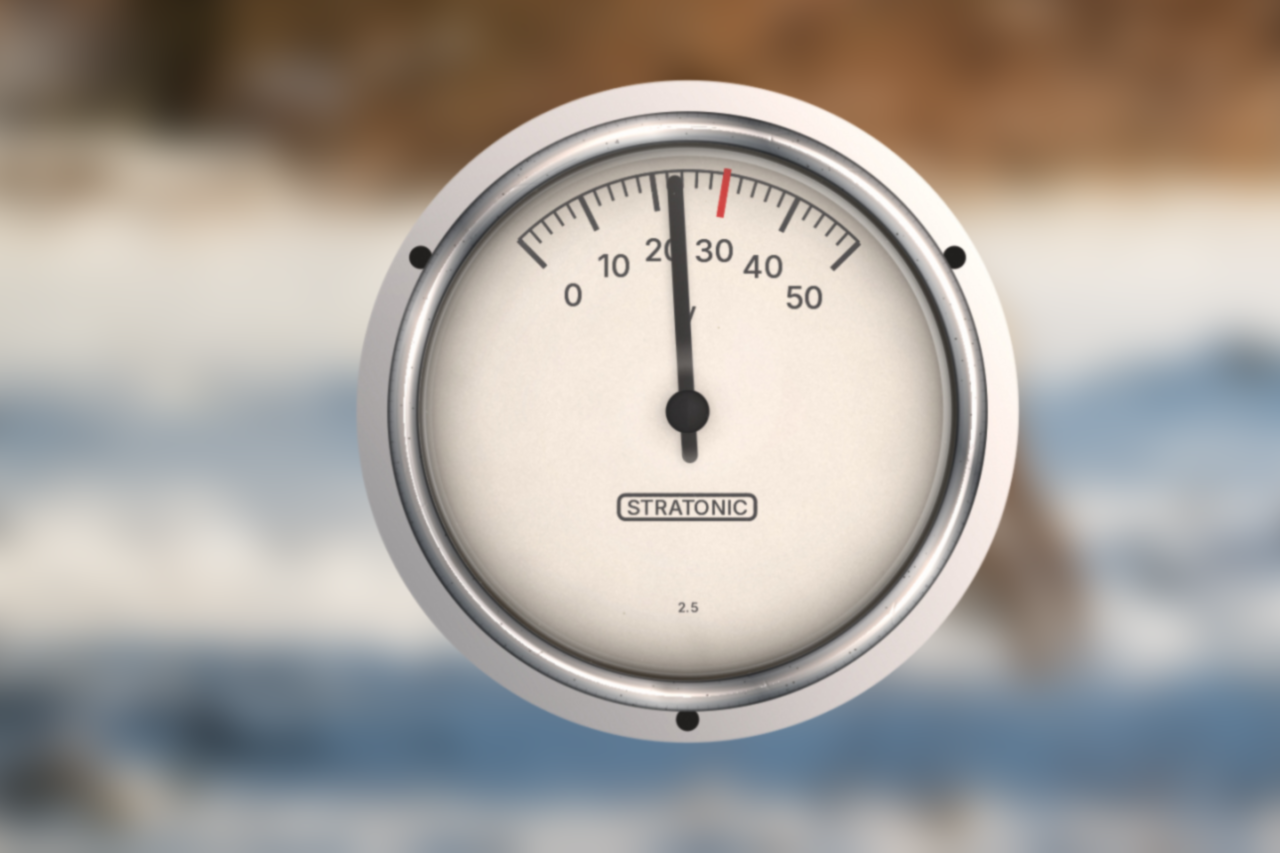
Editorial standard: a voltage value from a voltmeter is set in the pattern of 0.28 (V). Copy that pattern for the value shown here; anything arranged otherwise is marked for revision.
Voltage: 23 (V)
